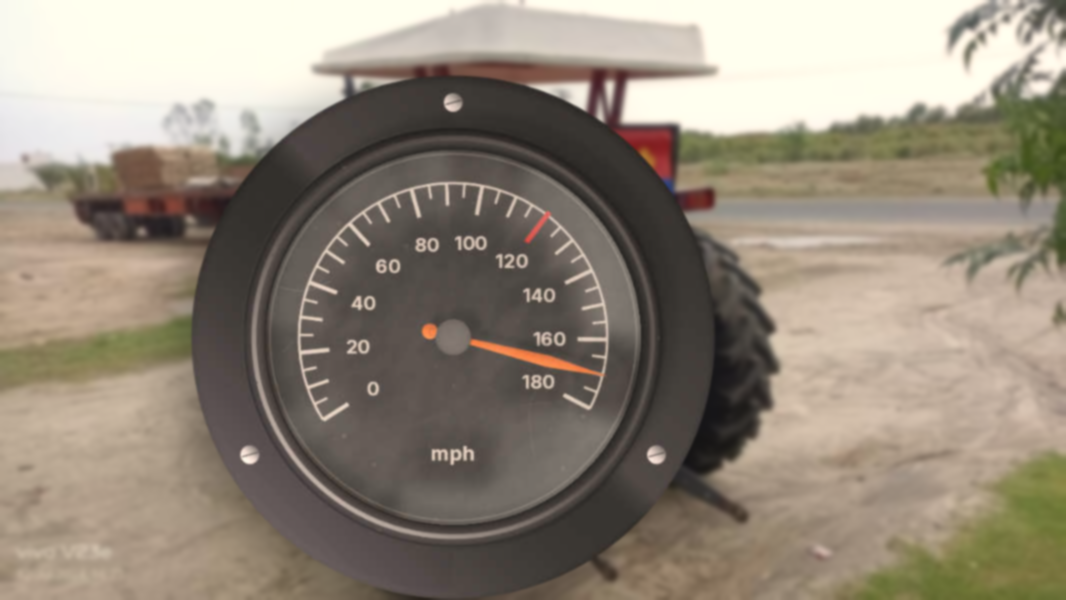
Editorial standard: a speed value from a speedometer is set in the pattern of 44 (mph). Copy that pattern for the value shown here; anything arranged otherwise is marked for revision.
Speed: 170 (mph)
